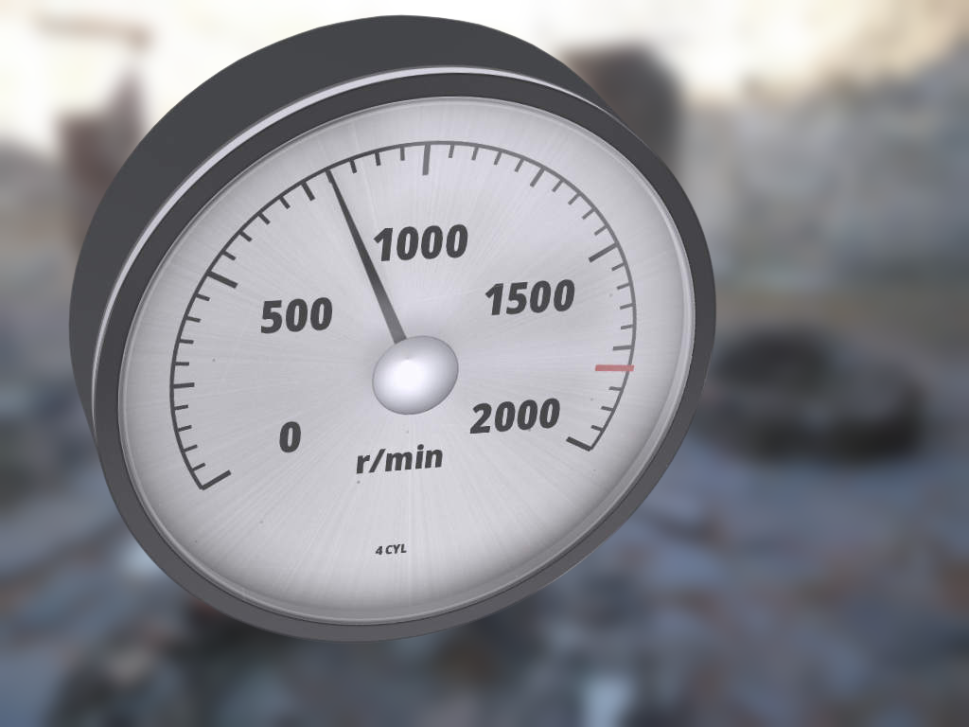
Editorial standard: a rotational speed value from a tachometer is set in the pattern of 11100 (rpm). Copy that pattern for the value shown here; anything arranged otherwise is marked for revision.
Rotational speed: 800 (rpm)
